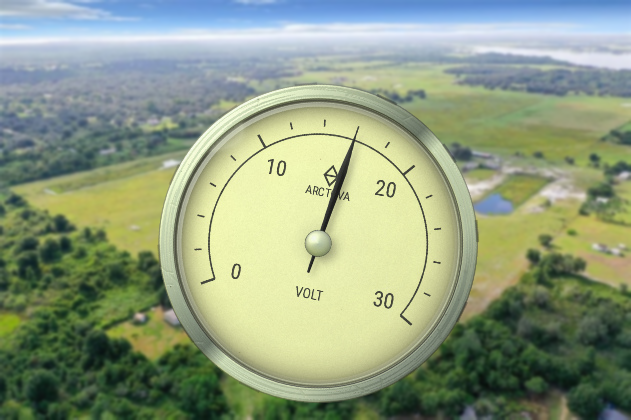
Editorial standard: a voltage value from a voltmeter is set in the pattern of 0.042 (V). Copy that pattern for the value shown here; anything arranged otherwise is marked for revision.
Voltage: 16 (V)
